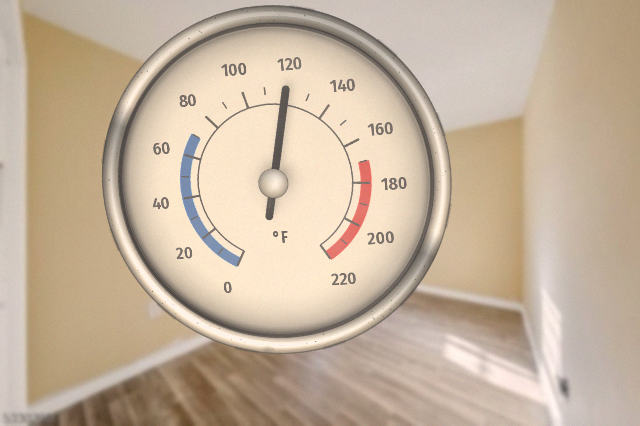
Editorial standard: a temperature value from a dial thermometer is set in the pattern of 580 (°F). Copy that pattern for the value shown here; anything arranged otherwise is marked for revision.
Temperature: 120 (°F)
